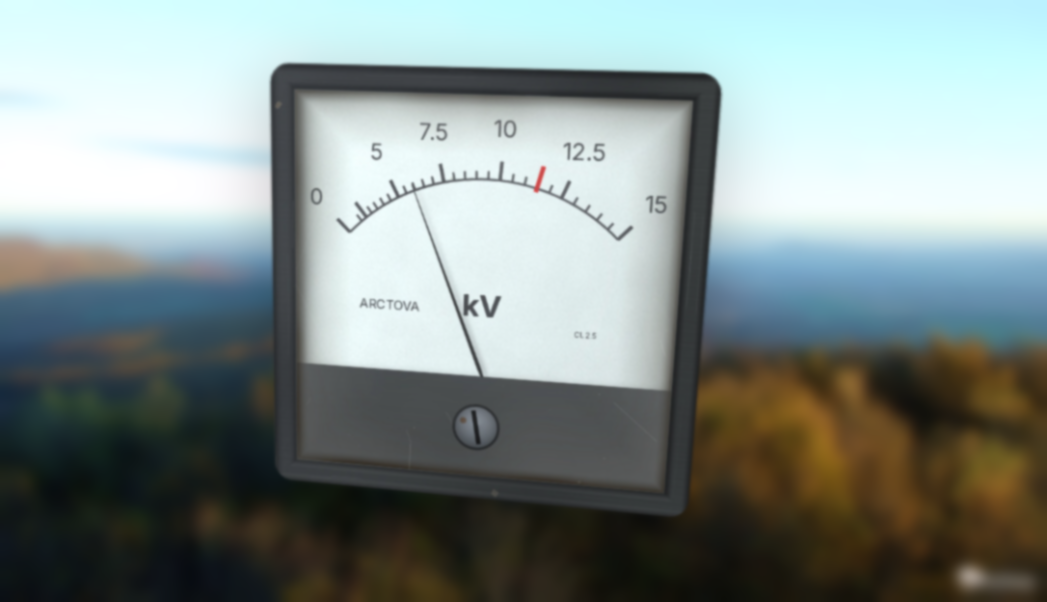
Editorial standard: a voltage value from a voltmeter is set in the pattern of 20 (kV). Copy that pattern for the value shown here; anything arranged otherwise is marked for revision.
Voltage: 6 (kV)
